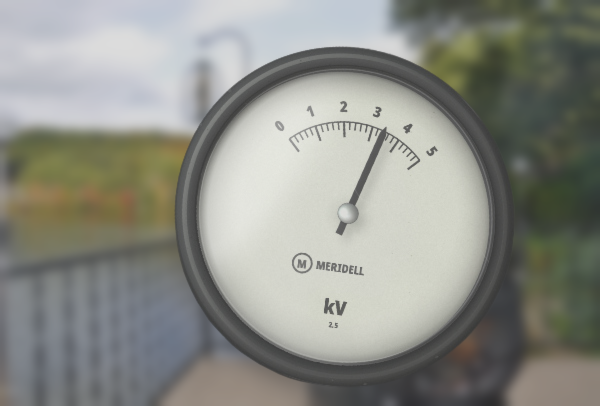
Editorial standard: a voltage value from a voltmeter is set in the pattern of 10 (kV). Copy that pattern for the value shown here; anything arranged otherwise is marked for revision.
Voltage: 3.4 (kV)
